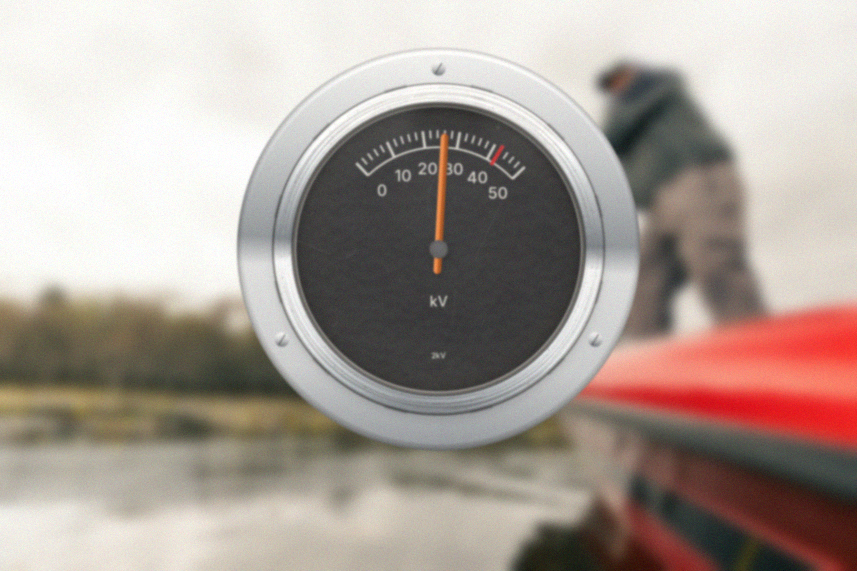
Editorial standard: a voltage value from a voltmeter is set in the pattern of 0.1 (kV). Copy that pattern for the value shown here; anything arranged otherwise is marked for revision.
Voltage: 26 (kV)
